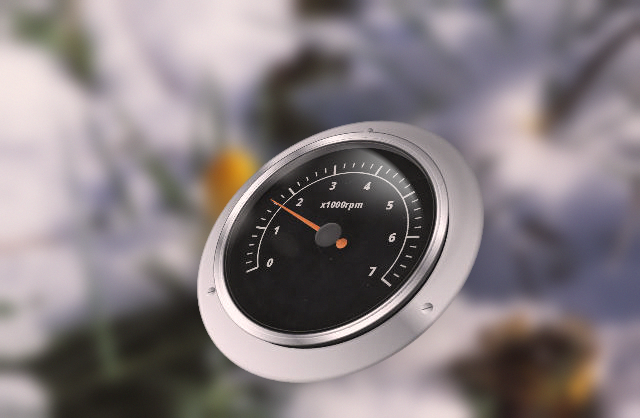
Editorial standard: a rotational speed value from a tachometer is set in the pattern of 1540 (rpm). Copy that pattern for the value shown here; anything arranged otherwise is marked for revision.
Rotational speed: 1600 (rpm)
